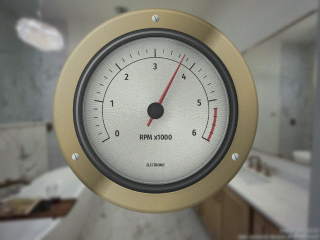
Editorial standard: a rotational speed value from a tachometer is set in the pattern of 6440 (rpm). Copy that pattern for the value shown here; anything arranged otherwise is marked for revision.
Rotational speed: 3700 (rpm)
